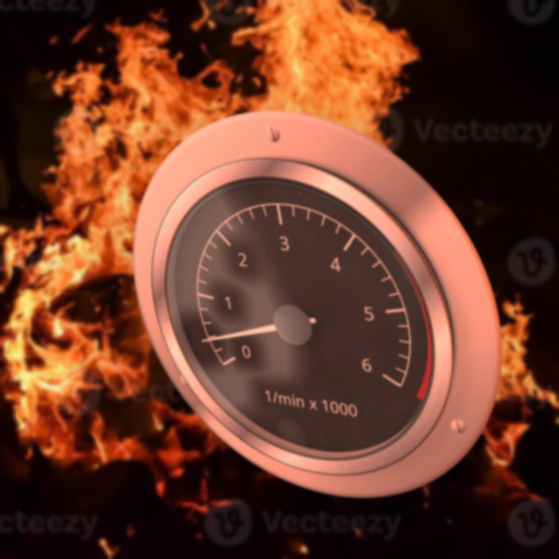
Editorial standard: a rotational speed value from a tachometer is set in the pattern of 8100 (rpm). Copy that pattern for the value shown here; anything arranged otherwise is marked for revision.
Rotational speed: 400 (rpm)
